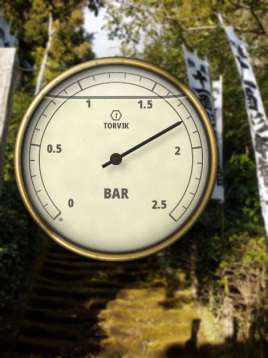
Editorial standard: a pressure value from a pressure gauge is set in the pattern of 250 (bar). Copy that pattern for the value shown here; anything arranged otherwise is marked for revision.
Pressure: 1.8 (bar)
